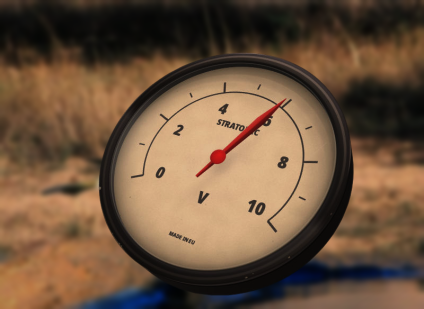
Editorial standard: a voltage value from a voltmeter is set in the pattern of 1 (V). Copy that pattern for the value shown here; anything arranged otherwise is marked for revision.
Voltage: 6 (V)
